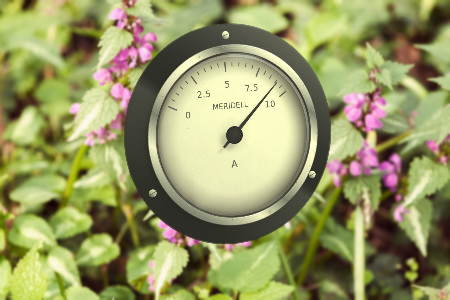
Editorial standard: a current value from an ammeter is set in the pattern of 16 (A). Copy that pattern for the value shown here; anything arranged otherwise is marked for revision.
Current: 9 (A)
